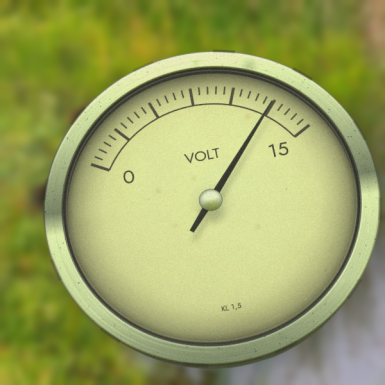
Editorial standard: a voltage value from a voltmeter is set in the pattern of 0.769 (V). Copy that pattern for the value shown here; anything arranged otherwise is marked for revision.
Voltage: 12.5 (V)
